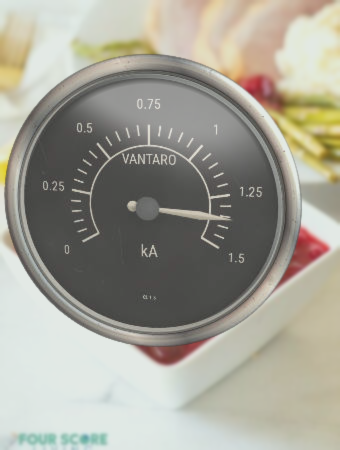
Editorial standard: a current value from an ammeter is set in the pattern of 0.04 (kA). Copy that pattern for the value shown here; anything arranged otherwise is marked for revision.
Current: 1.35 (kA)
